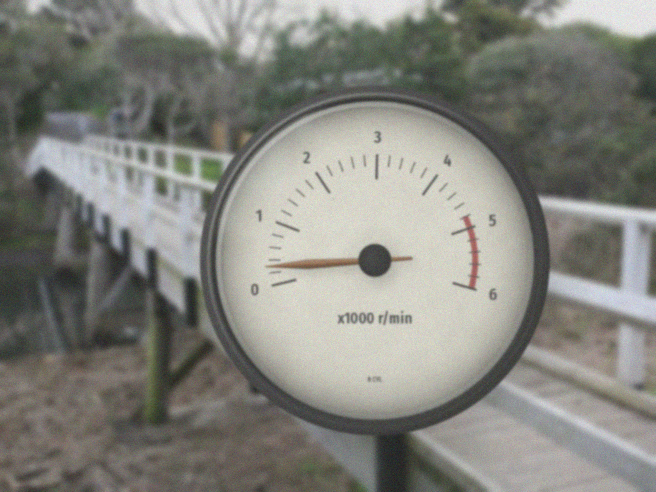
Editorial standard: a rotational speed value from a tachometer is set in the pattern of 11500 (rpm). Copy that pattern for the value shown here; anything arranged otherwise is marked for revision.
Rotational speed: 300 (rpm)
